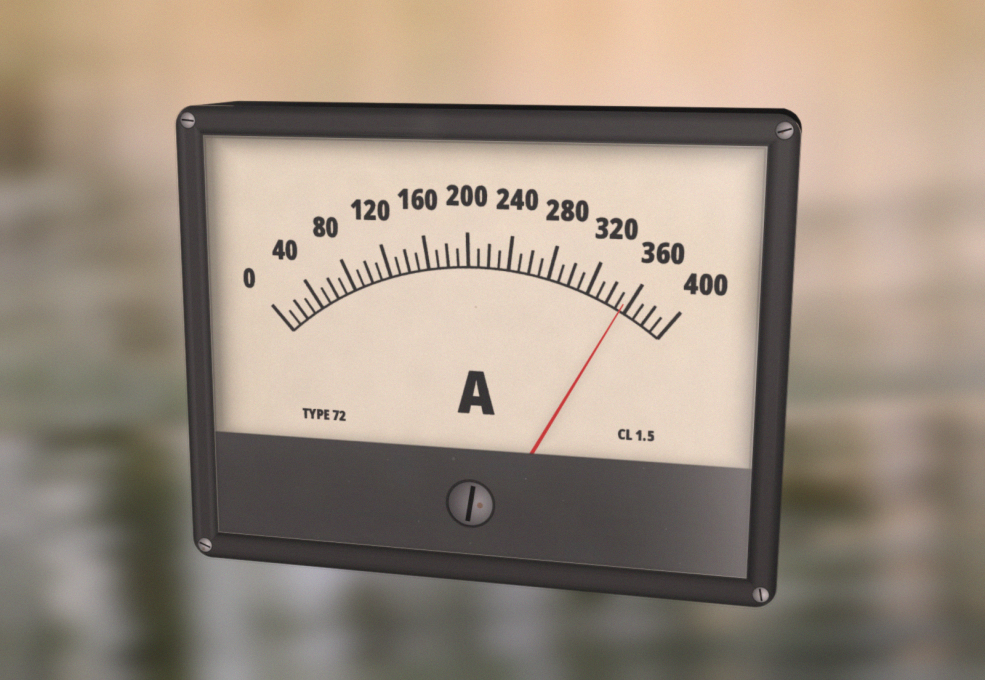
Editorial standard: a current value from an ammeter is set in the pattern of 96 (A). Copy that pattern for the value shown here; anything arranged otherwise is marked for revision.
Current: 355 (A)
